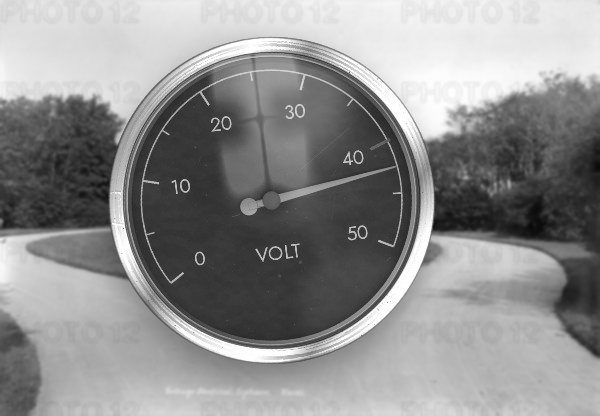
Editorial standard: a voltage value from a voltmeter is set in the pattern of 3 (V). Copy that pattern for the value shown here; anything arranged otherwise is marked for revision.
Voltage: 42.5 (V)
